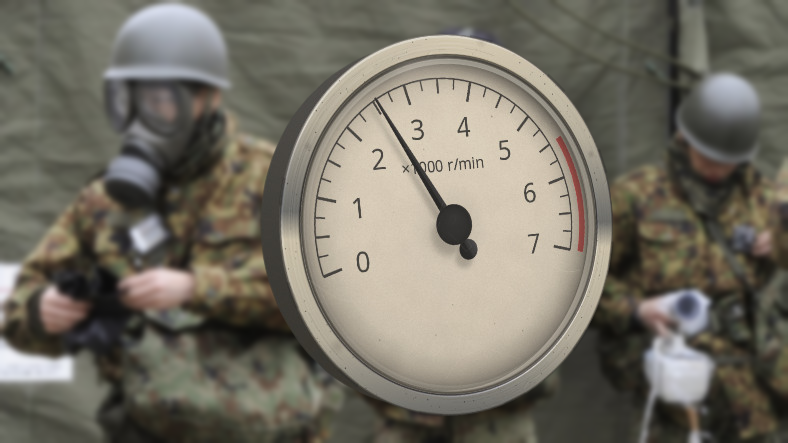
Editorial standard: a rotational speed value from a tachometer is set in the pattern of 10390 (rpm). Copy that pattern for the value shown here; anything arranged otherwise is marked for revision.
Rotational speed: 2500 (rpm)
